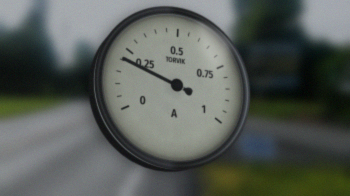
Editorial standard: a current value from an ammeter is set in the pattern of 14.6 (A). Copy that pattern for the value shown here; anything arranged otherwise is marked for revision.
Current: 0.2 (A)
